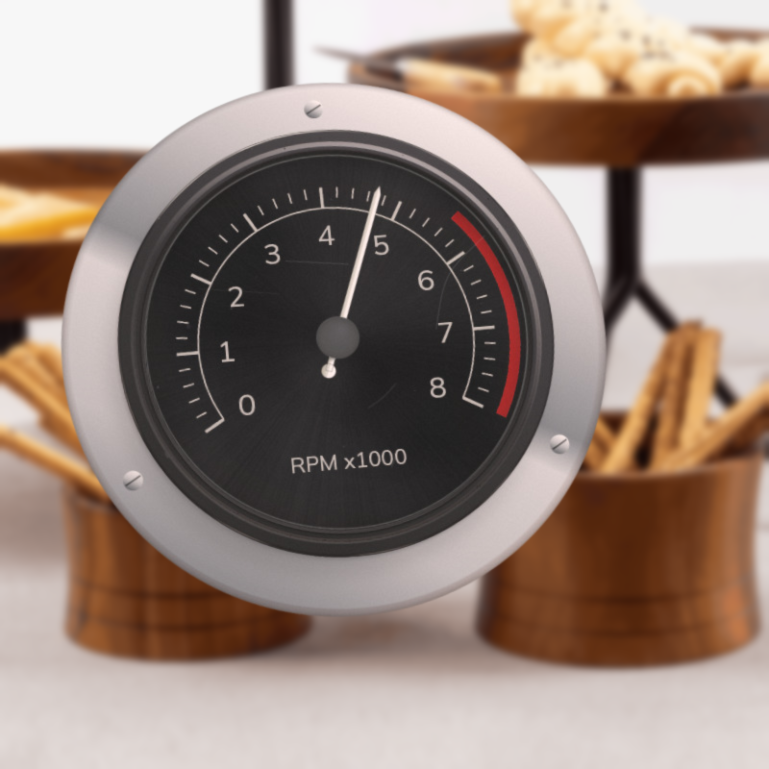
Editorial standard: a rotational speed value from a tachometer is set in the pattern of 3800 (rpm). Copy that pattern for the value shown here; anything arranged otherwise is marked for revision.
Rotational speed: 4700 (rpm)
